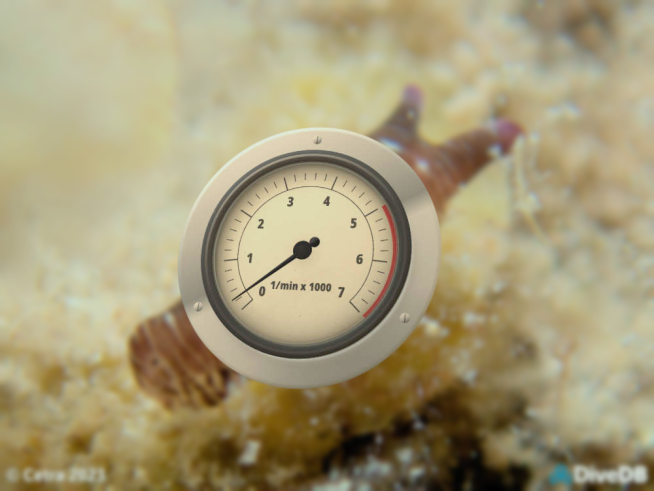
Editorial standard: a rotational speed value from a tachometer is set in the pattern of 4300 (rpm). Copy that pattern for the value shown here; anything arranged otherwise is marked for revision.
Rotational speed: 200 (rpm)
